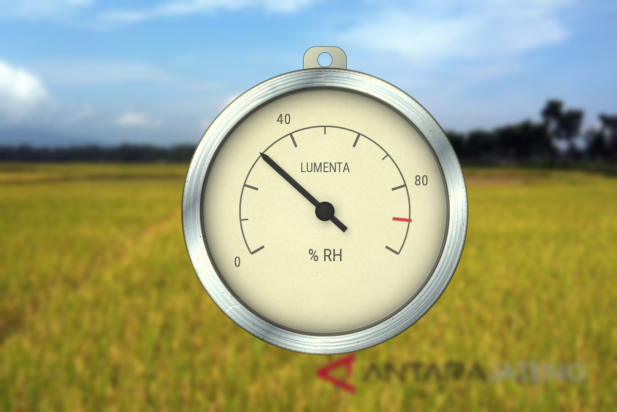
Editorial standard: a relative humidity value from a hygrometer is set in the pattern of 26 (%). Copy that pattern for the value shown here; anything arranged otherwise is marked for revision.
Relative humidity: 30 (%)
